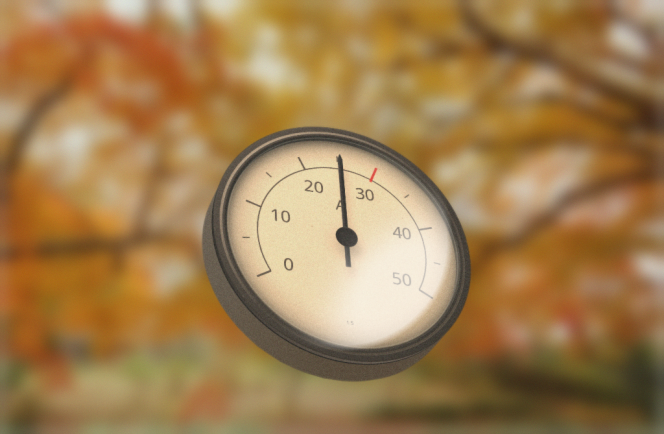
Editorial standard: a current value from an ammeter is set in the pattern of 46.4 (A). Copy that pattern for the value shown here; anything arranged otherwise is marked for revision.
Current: 25 (A)
